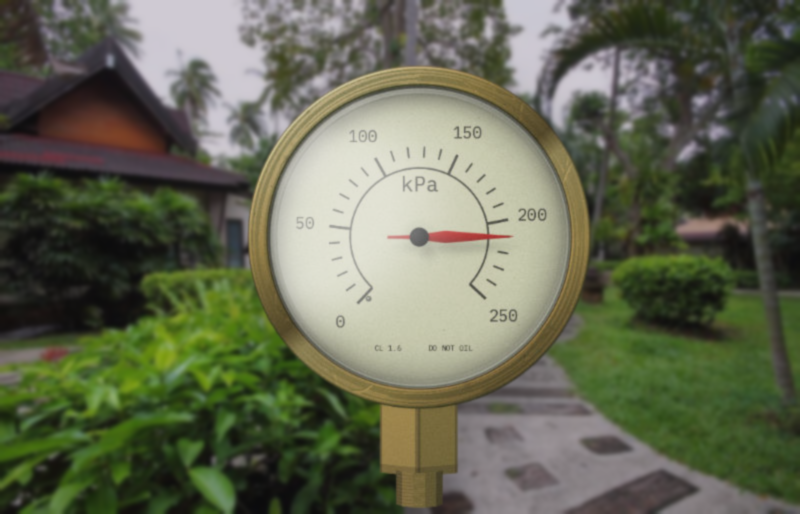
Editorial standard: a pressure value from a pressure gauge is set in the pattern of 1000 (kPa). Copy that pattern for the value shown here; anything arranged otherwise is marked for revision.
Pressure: 210 (kPa)
